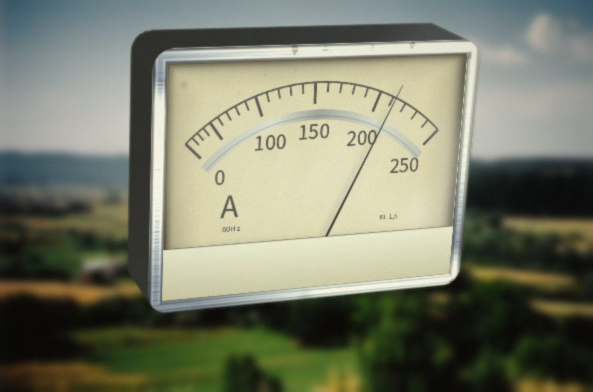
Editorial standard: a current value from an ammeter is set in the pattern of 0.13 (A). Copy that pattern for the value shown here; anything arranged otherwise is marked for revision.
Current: 210 (A)
